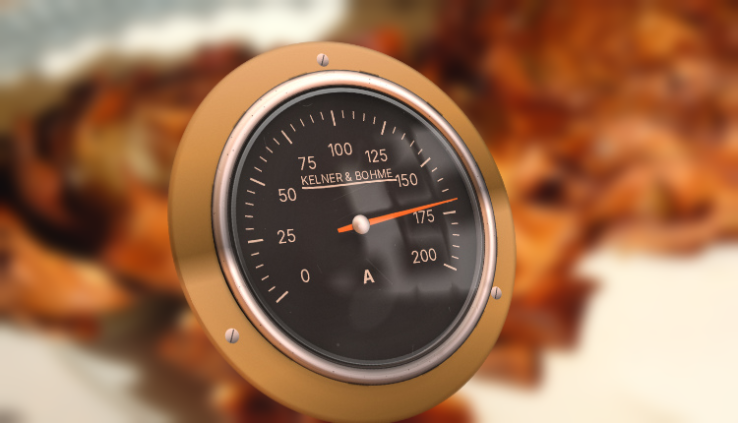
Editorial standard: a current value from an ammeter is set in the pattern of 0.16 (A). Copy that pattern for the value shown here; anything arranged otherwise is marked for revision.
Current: 170 (A)
